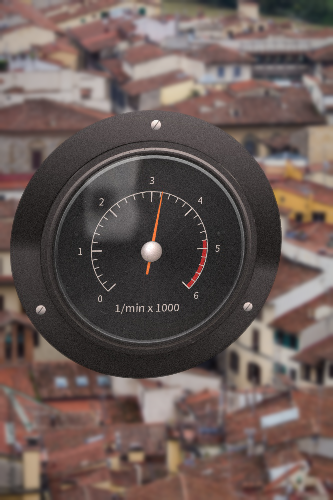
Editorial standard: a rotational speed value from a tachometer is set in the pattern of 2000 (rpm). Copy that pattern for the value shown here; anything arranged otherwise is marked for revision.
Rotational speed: 3200 (rpm)
